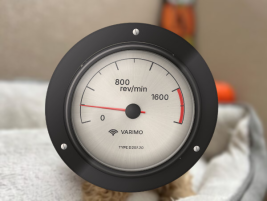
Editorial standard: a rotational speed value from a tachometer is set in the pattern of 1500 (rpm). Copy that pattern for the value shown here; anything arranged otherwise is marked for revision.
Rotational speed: 200 (rpm)
